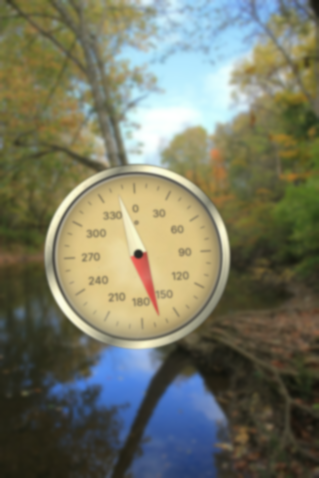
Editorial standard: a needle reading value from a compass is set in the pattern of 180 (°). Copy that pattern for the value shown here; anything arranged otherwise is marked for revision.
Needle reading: 165 (°)
